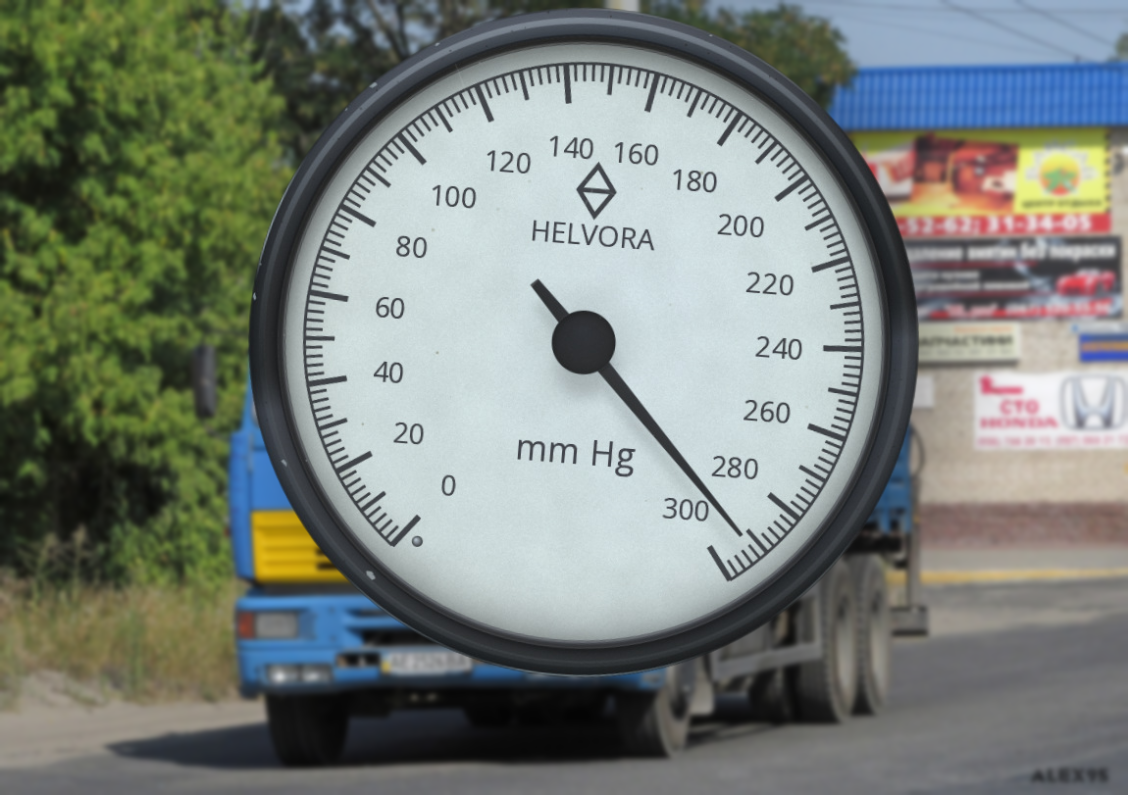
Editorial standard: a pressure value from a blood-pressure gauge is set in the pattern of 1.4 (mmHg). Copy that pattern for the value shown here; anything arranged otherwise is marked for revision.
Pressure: 292 (mmHg)
